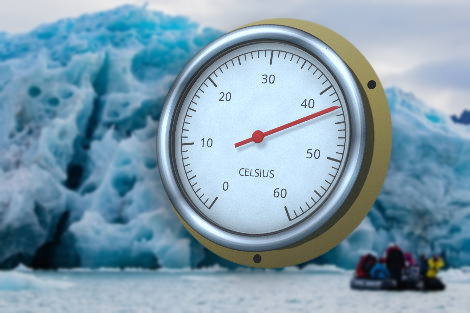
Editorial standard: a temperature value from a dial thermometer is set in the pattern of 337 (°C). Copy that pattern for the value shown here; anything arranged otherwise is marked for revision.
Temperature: 43 (°C)
